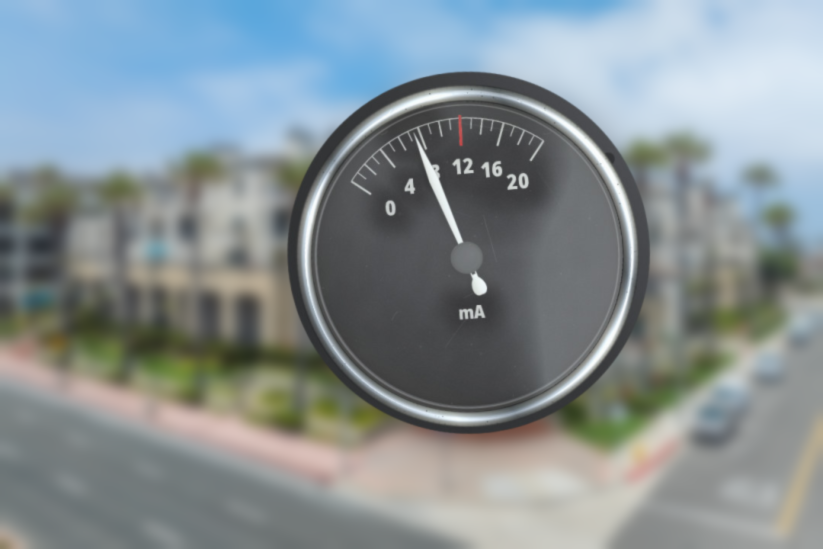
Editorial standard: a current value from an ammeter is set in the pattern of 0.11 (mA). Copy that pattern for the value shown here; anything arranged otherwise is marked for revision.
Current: 7.5 (mA)
